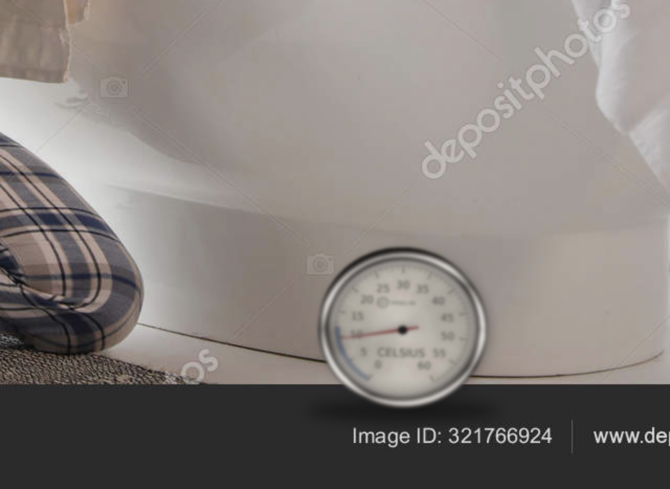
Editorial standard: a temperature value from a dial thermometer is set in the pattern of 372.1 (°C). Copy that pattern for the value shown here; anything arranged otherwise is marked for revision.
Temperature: 10 (°C)
